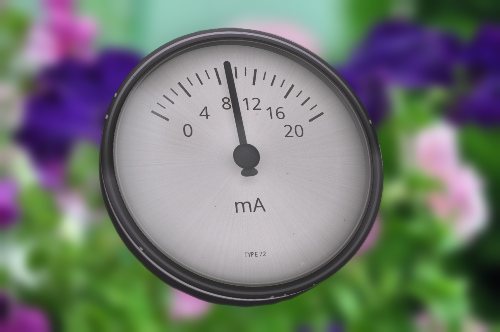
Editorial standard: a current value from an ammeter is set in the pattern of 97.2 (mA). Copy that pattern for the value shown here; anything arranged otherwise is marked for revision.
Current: 9 (mA)
